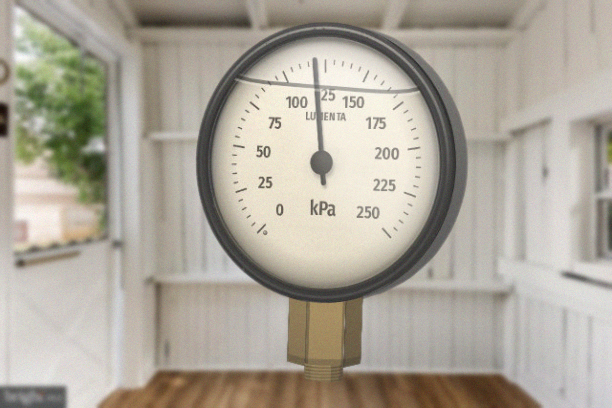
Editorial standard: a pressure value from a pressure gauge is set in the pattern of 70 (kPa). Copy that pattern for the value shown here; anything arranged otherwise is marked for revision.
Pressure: 120 (kPa)
